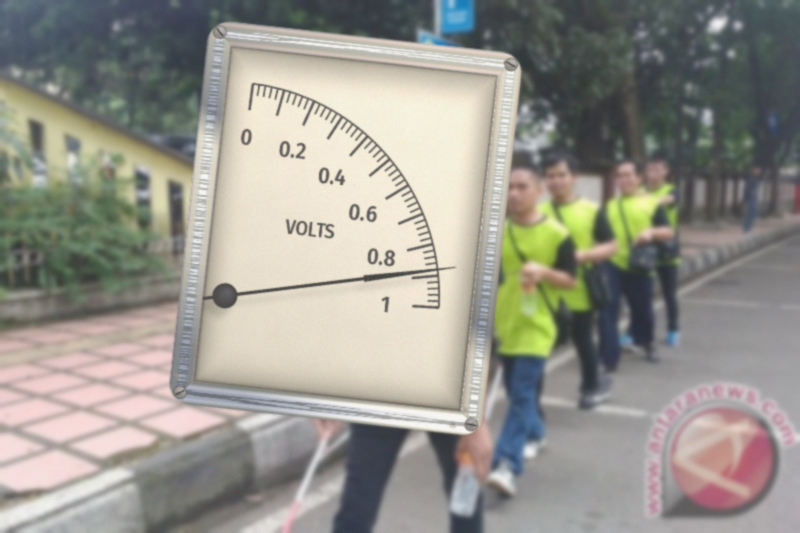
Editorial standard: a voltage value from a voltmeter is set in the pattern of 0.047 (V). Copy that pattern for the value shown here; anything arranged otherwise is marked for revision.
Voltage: 0.88 (V)
